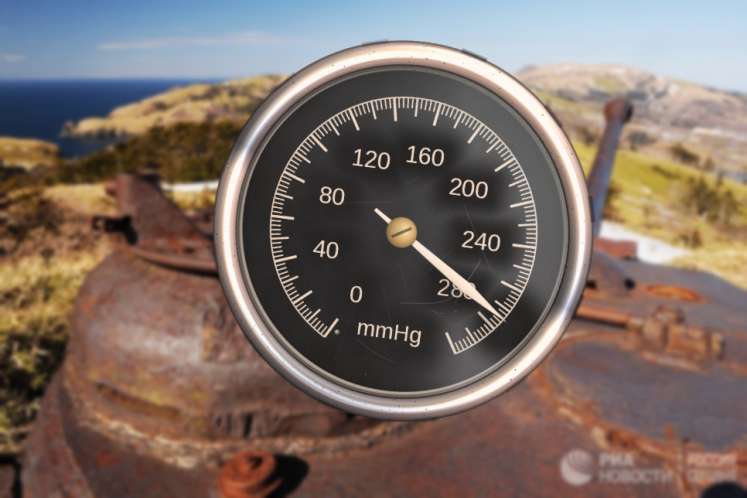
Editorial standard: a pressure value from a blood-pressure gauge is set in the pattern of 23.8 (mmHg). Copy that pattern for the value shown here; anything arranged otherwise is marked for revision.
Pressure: 274 (mmHg)
